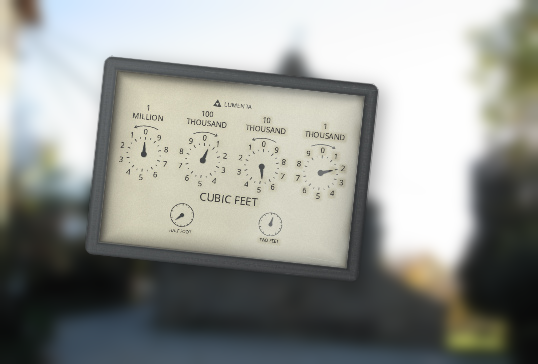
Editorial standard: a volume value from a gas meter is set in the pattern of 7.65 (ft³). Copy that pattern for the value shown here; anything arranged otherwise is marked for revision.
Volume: 5200 (ft³)
